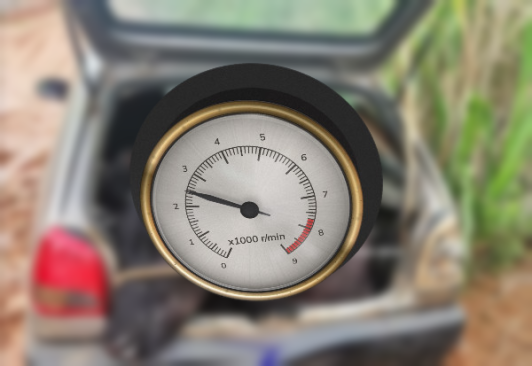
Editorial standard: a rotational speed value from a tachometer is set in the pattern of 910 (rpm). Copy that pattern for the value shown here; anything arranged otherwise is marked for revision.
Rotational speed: 2500 (rpm)
